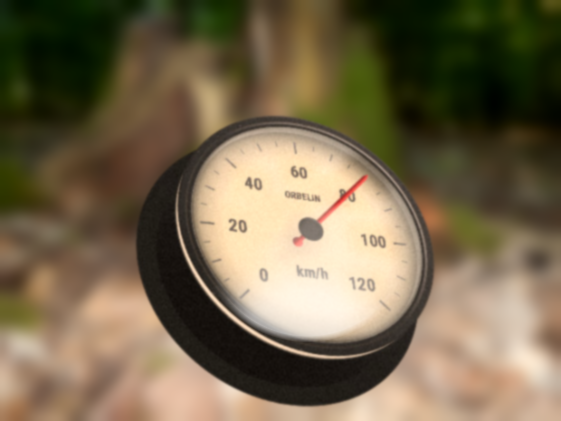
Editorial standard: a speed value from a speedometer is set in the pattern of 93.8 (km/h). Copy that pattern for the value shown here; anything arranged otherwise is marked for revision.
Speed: 80 (km/h)
